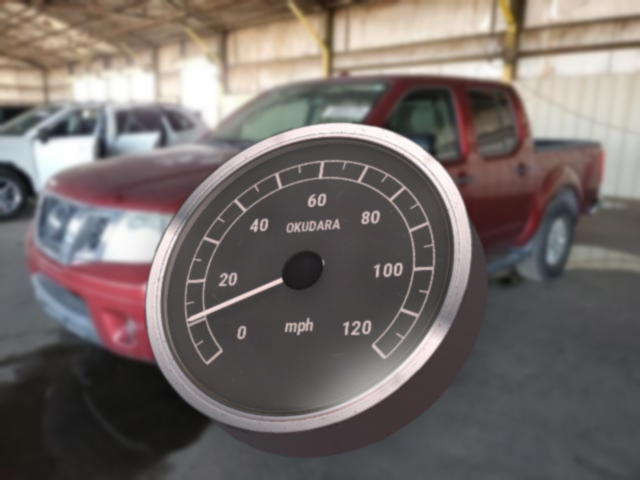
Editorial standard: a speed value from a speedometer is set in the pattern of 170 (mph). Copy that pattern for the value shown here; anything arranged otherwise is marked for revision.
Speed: 10 (mph)
